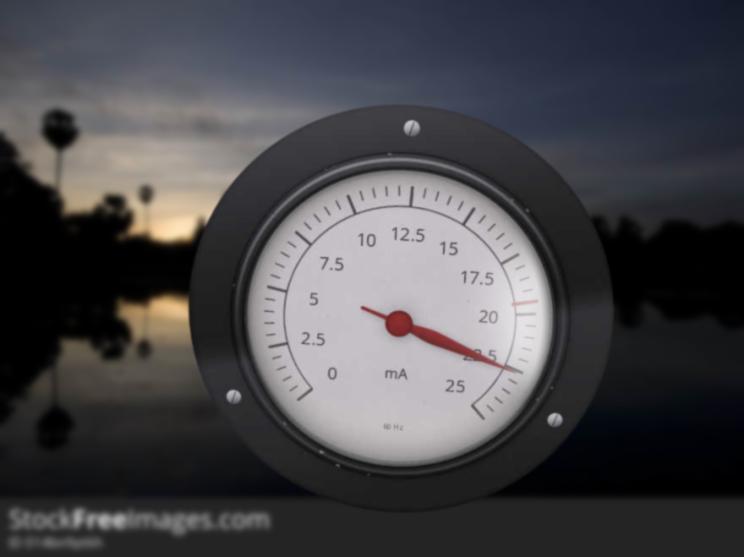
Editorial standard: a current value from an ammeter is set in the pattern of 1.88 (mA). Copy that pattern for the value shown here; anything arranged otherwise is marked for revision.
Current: 22.5 (mA)
